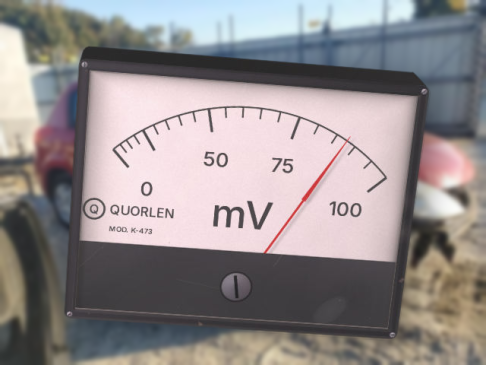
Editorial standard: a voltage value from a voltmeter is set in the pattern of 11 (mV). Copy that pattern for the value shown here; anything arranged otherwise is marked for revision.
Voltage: 87.5 (mV)
